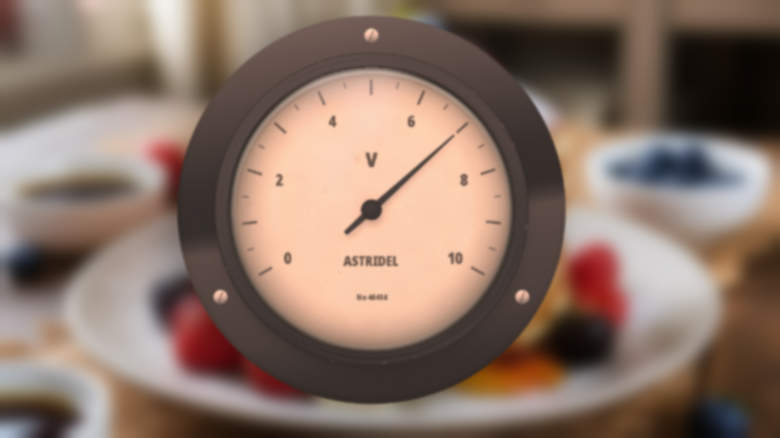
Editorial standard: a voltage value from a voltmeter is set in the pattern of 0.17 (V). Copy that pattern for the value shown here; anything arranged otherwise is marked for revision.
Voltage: 7 (V)
